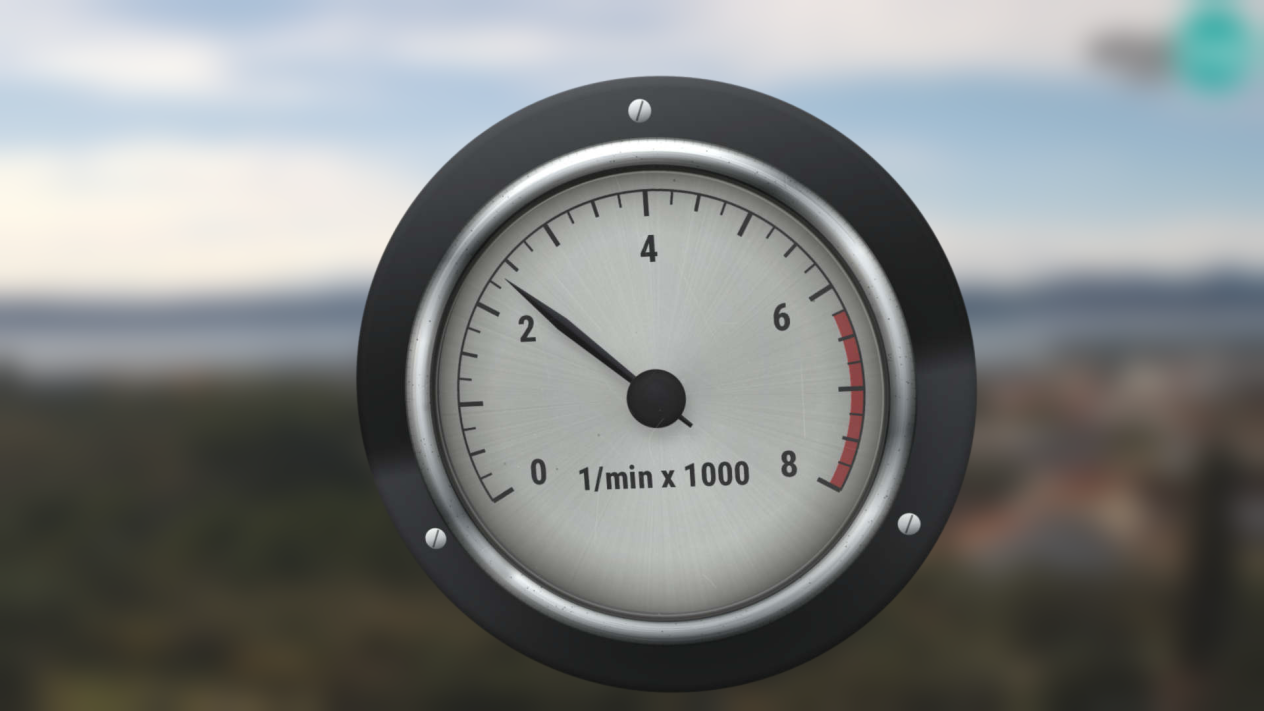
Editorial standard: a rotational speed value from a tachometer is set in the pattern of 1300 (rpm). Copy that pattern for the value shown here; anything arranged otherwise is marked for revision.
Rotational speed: 2375 (rpm)
